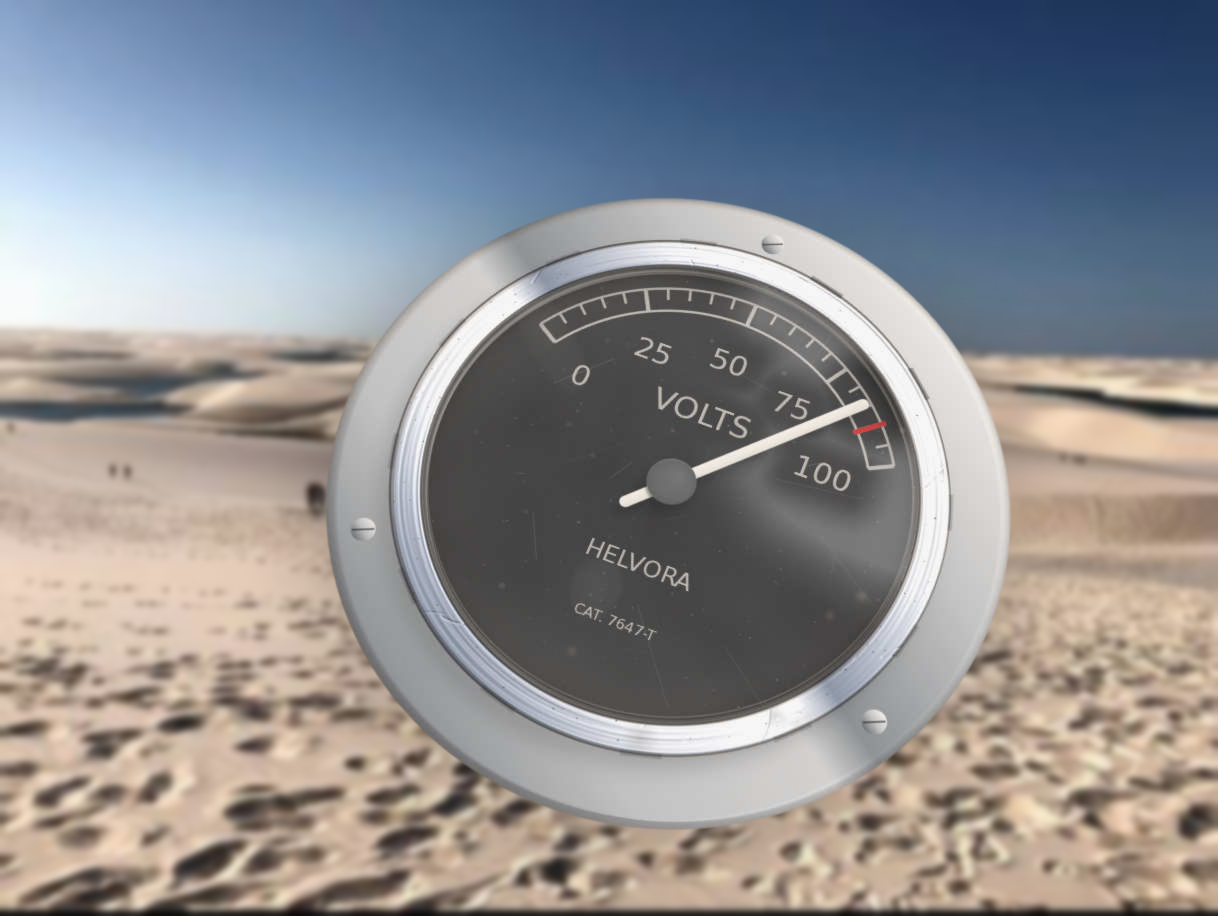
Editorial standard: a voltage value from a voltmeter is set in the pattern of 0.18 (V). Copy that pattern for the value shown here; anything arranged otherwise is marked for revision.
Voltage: 85 (V)
